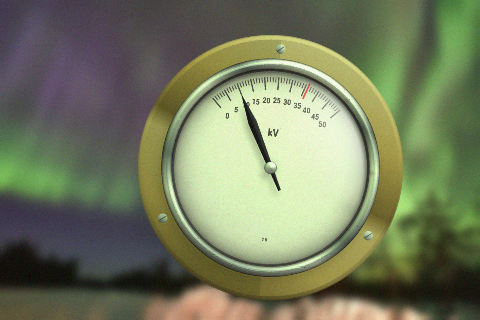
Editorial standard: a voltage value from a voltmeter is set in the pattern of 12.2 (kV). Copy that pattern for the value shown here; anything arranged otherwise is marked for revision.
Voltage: 10 (kV)
